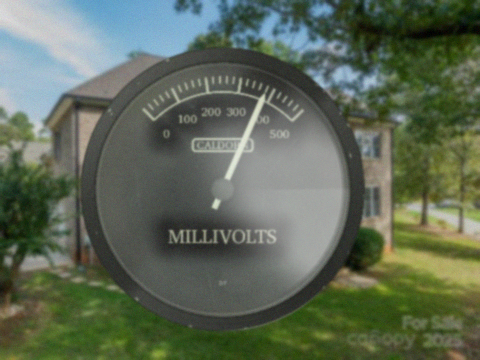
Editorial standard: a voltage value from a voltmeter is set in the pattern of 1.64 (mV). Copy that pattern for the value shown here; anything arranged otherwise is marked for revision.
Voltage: 380 (mV)
